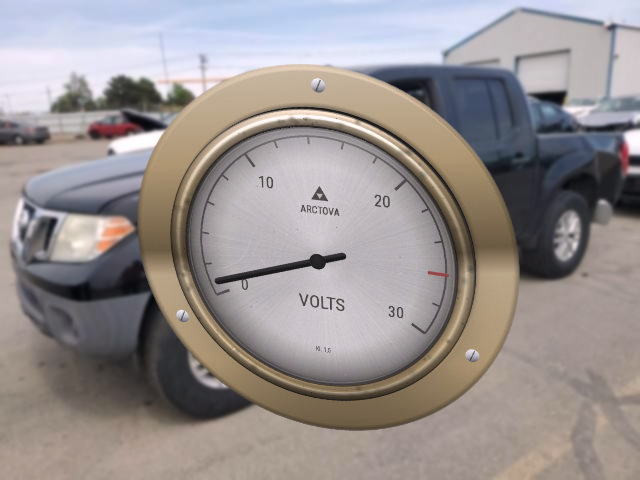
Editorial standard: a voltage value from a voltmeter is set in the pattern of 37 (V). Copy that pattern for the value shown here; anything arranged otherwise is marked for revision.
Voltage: 1 (V)
